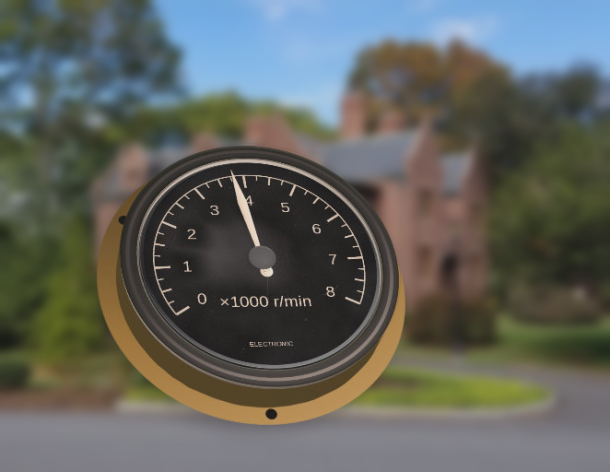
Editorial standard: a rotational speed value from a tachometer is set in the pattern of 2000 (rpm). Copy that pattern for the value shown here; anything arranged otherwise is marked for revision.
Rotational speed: 3750 (rpm)
